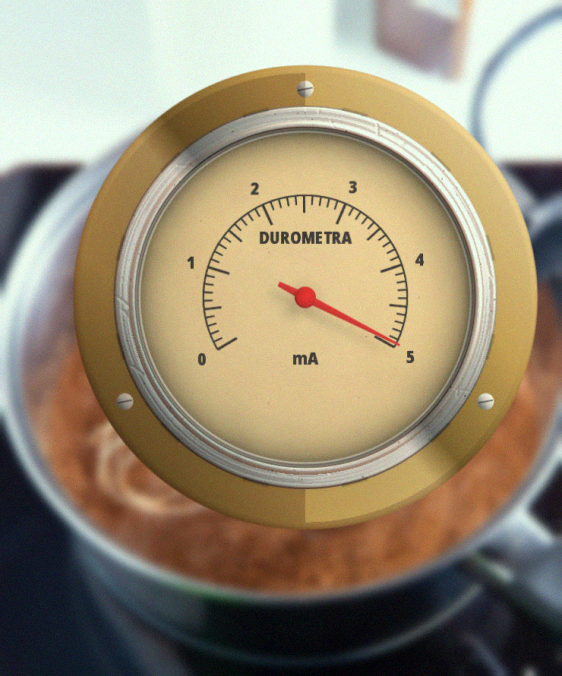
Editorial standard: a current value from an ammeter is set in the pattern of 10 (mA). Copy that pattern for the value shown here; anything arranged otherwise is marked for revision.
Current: 4.95 (mA)
